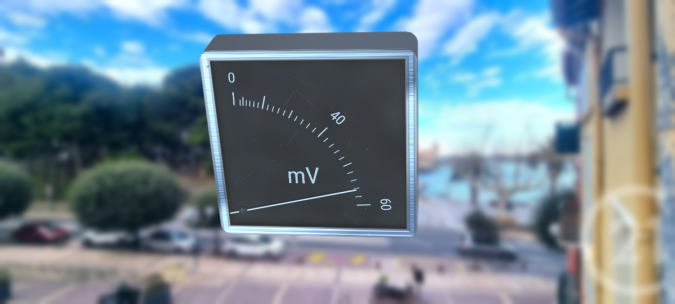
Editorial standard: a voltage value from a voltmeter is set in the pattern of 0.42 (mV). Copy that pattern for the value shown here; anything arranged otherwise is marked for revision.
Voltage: 56 (mV)
